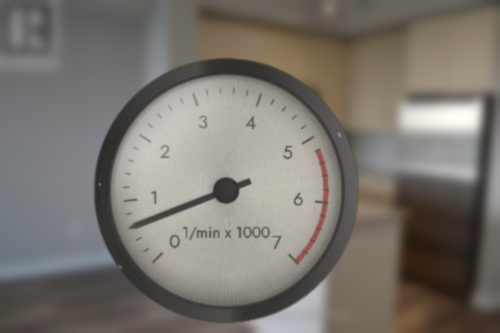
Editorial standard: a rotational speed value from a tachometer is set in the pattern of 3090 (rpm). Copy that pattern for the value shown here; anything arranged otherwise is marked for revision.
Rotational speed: 600 (rpm)
